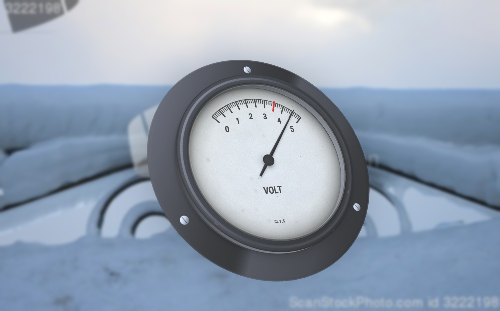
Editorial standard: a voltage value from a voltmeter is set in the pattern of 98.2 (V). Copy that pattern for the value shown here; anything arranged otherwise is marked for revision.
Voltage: 4.5 (V)
